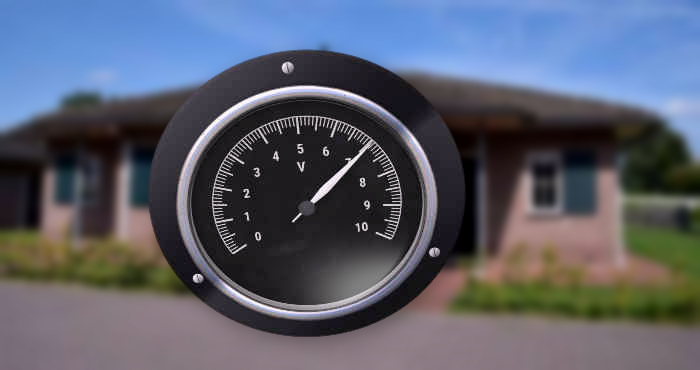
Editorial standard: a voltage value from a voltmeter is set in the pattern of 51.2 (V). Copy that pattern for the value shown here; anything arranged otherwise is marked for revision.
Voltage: 7 (V)
